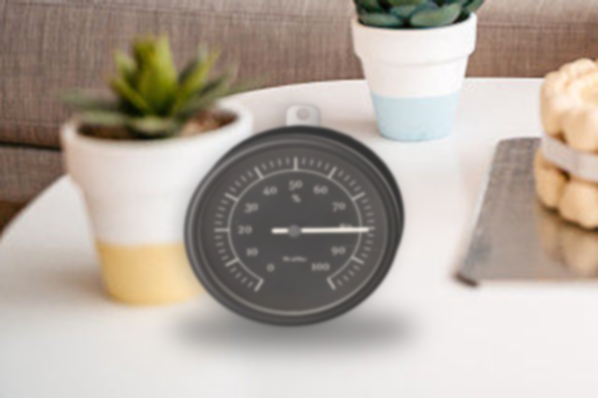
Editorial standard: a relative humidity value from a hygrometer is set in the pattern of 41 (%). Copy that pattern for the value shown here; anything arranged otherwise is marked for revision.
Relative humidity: 80 (%)
